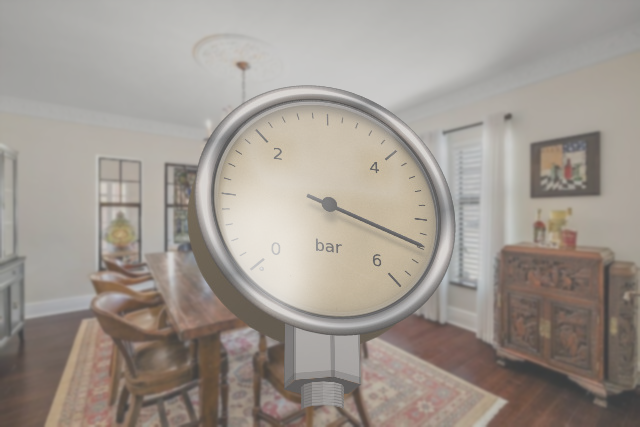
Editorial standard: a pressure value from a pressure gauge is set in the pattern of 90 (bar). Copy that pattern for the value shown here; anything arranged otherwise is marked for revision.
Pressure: 5.4 (bar)
